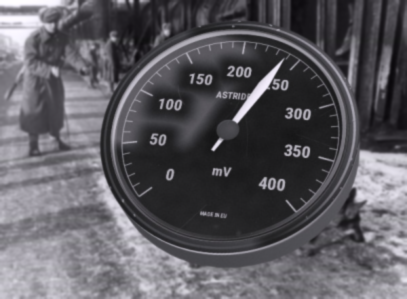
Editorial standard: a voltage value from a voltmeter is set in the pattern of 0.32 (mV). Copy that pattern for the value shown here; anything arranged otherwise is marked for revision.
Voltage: 240 (mV)
